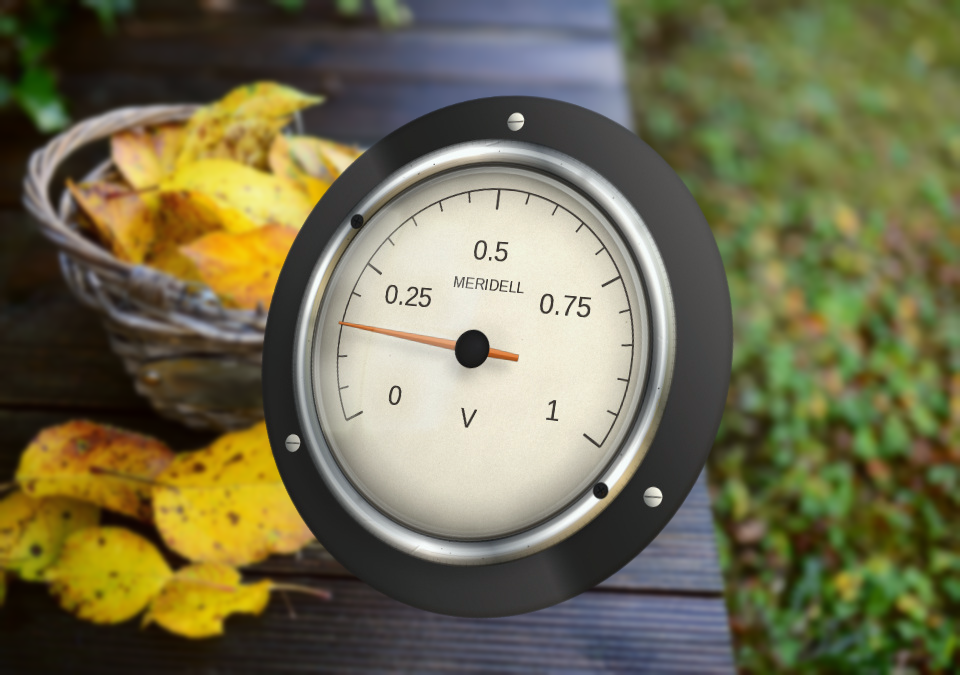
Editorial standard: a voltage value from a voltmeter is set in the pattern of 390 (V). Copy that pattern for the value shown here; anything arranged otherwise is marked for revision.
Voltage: 0.15 (V)
